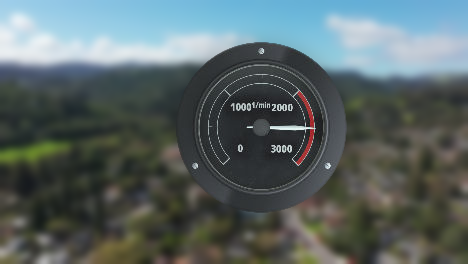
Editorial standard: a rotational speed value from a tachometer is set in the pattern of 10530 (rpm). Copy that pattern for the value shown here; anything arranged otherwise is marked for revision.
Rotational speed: 2500 (rpm)
